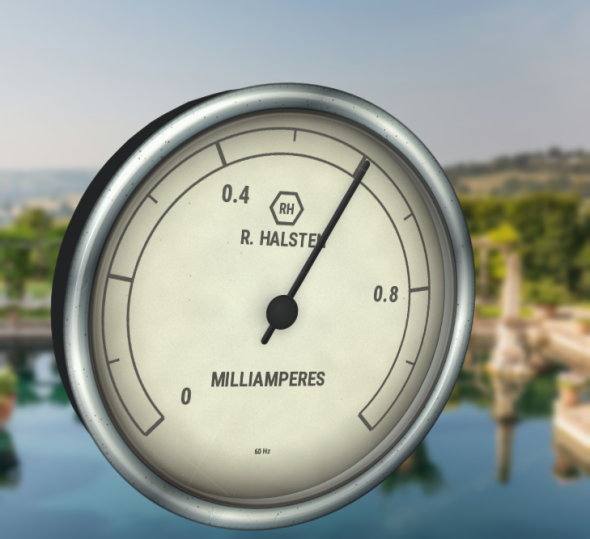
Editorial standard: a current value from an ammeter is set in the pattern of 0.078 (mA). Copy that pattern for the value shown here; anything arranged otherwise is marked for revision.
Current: 0.6 (mA)
